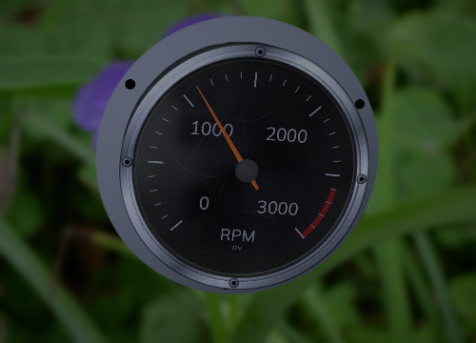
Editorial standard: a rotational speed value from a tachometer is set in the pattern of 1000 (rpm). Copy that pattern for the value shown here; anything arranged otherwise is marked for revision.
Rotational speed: 1100 (rpm)
